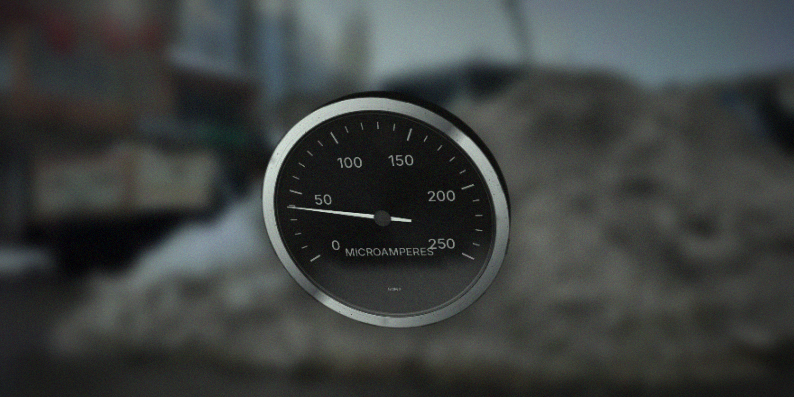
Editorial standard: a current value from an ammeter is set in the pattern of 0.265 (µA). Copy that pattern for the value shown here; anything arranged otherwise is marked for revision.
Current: 40 (µA)
